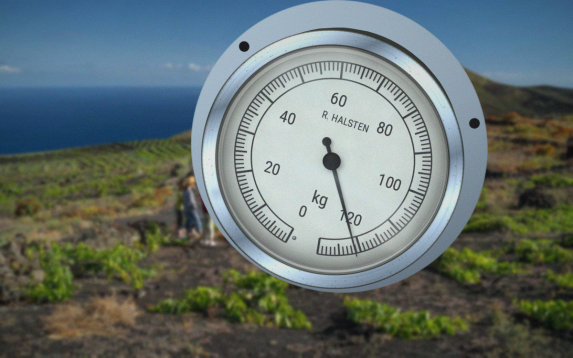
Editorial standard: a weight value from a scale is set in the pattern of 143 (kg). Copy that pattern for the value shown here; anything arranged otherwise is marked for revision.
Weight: 121 (kg)
